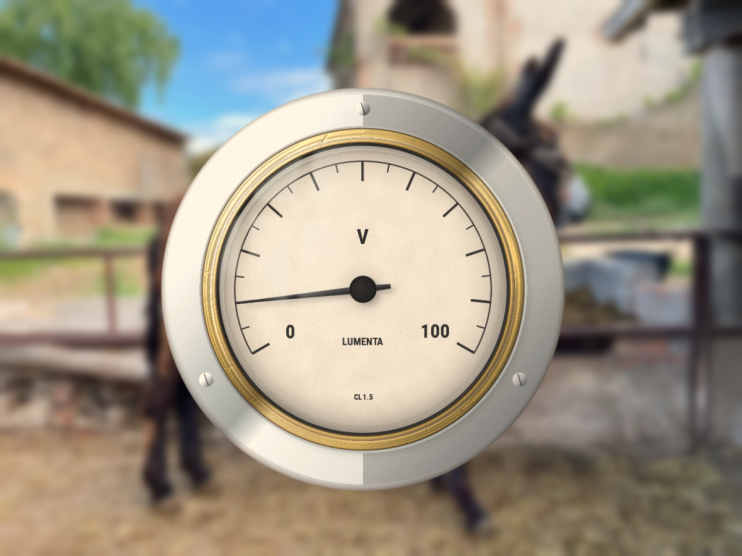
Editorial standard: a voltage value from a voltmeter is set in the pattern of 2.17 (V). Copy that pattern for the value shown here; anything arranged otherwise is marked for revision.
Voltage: 10 (V)
